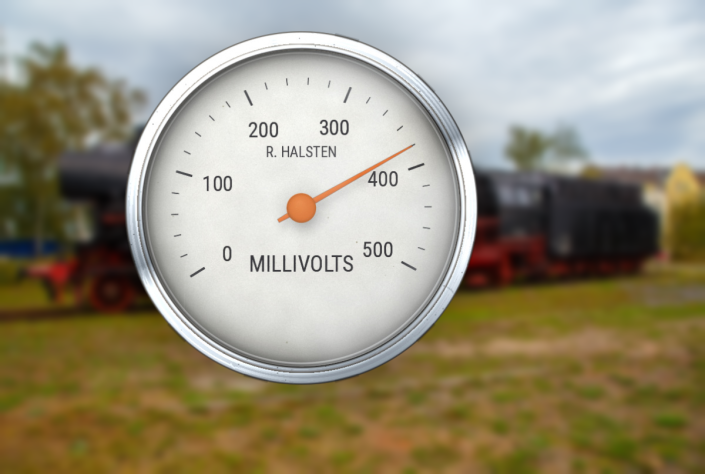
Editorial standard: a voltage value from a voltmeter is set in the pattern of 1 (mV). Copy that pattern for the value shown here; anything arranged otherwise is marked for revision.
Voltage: 380 (mV)
